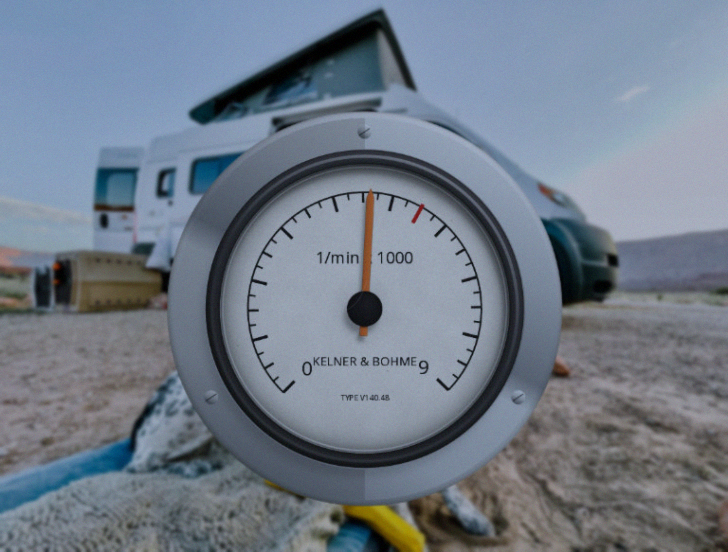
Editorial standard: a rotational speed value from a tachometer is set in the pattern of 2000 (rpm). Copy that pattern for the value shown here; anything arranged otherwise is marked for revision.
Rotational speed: 4625 (rpm)
